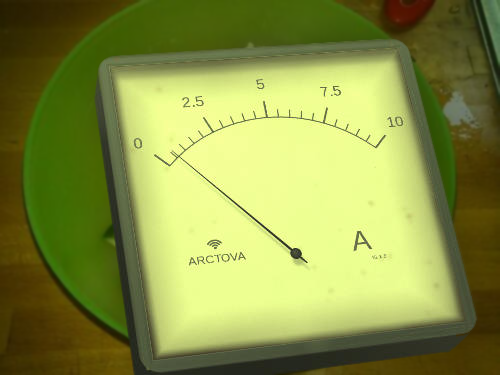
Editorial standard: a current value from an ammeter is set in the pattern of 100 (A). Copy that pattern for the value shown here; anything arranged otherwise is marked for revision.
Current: 0.5 (A)
